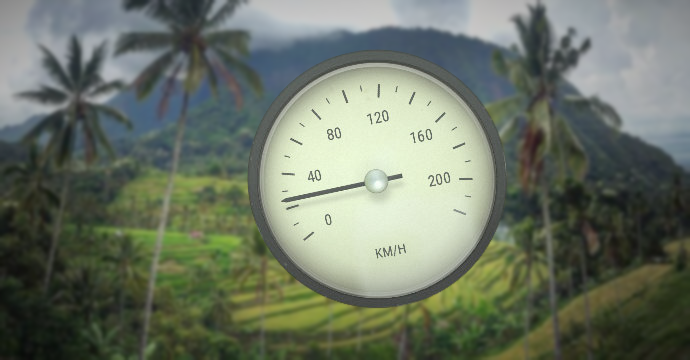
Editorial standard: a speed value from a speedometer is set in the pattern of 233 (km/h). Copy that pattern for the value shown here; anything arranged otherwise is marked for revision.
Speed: 25 (km/h)
